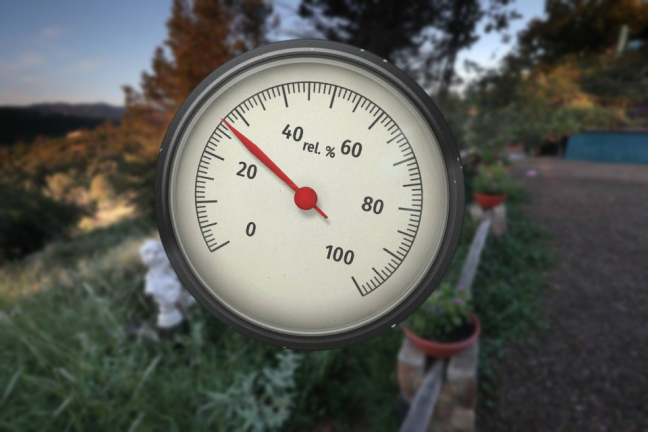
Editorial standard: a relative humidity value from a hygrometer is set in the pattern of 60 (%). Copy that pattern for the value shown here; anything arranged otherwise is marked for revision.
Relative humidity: 27 (%)
